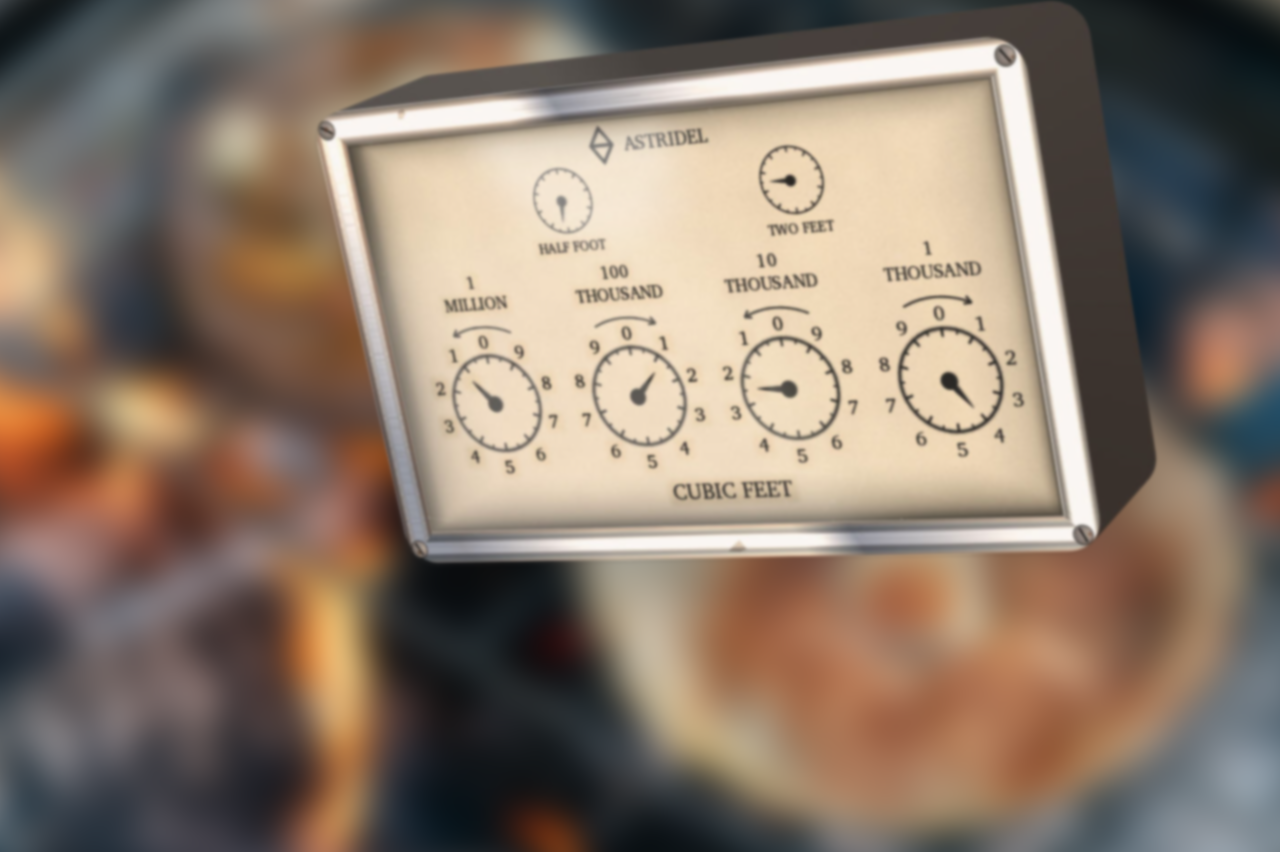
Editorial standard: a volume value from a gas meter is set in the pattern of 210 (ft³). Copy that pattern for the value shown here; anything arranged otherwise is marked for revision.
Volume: 112400 (ft³)
